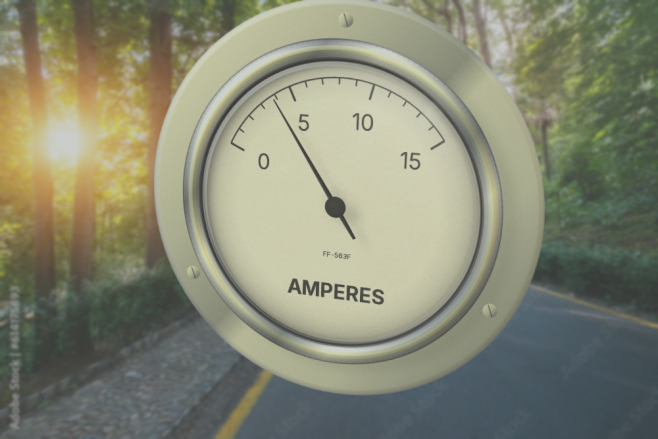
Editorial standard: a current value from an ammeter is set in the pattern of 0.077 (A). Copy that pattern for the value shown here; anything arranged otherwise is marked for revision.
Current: 4 (A)
